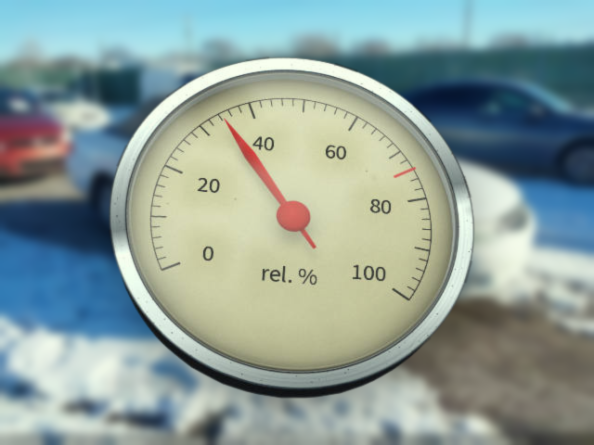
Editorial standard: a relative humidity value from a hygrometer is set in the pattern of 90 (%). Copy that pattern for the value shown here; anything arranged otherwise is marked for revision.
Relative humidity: 34 (%)
